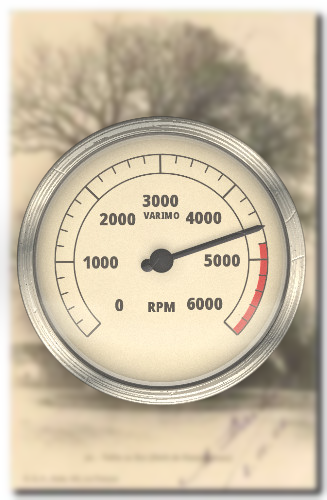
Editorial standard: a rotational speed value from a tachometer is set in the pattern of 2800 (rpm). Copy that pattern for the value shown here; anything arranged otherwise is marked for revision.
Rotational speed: 4600 (rpm)
